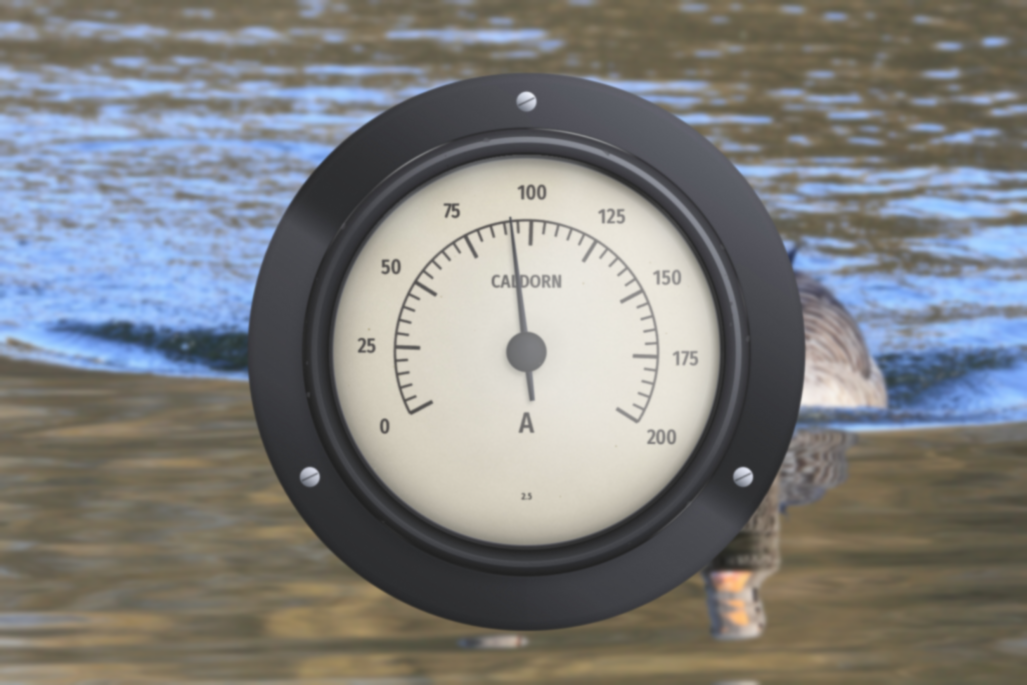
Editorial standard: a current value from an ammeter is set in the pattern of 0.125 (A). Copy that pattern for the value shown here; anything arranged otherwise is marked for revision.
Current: 92.5 (A)
